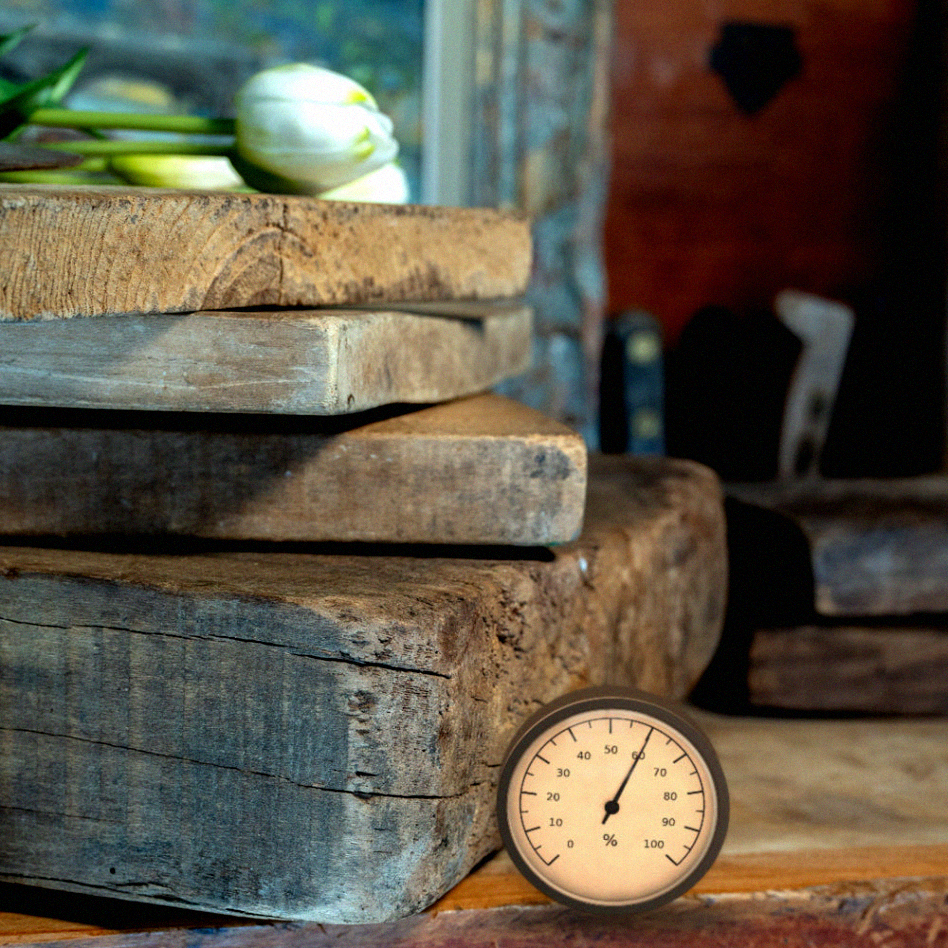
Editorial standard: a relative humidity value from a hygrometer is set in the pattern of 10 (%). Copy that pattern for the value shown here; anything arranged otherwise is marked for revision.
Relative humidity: 60 (%)
